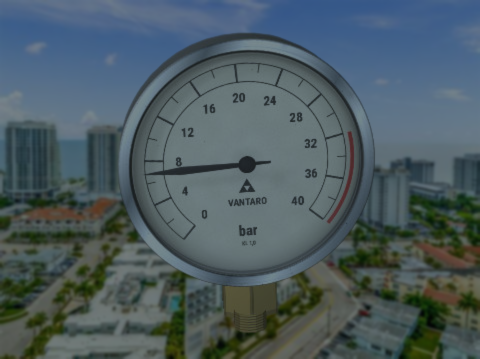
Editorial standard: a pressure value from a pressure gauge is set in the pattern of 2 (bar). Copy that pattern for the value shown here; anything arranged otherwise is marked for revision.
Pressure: 7 (bar)
